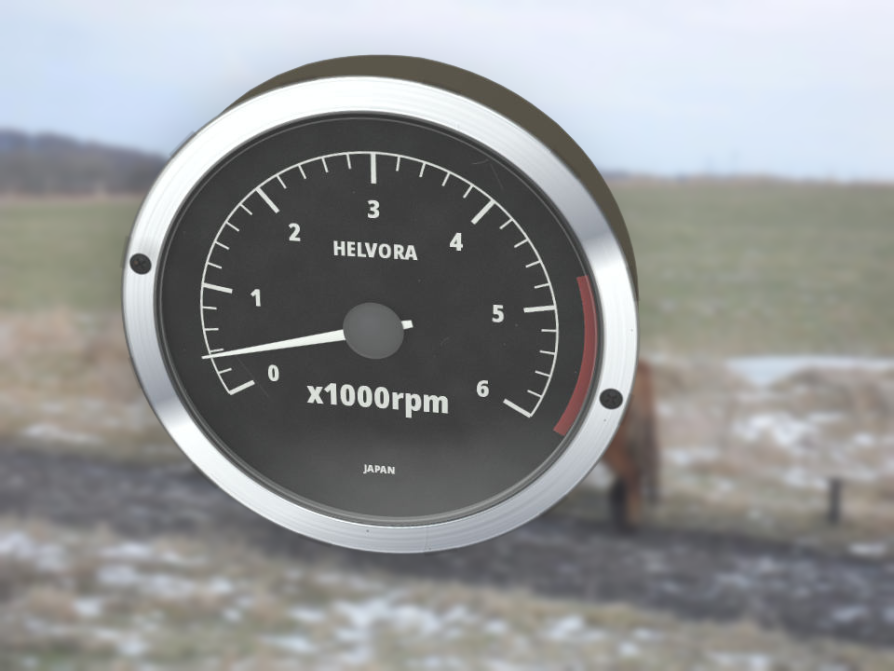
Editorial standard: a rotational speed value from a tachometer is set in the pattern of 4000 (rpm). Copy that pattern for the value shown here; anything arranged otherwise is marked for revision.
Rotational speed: 400 (rpm)
